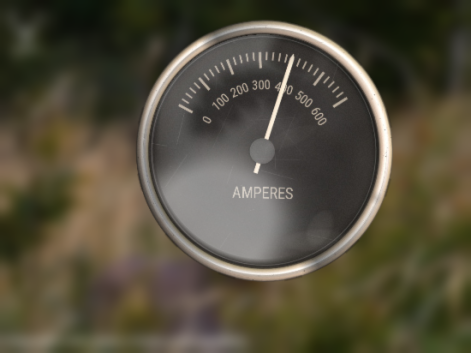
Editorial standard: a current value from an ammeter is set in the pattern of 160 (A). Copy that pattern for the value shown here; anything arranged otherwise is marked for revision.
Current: 400 (A)
